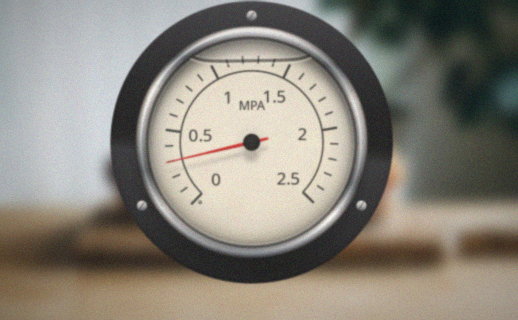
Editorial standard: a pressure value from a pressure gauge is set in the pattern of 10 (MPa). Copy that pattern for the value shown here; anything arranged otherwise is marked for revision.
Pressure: 0.3 (MPa)
